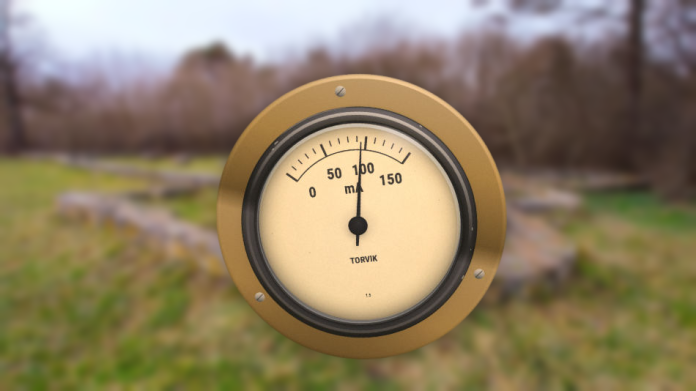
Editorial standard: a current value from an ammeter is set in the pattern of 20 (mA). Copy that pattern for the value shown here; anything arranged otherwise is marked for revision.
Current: 95 (mA)
